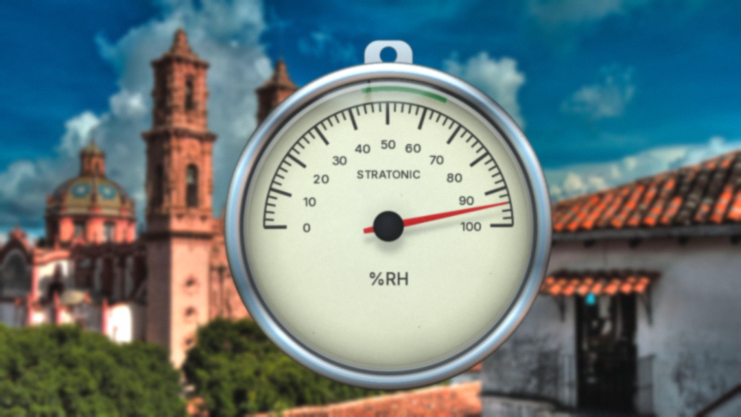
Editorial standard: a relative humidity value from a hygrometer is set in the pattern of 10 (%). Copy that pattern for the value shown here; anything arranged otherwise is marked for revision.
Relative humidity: 94 (%)
